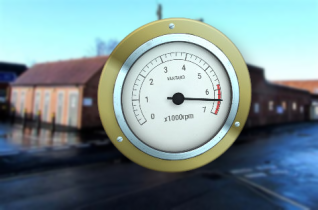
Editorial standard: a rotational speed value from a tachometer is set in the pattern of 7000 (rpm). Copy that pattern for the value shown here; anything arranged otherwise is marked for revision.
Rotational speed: 6400 (rpm)
